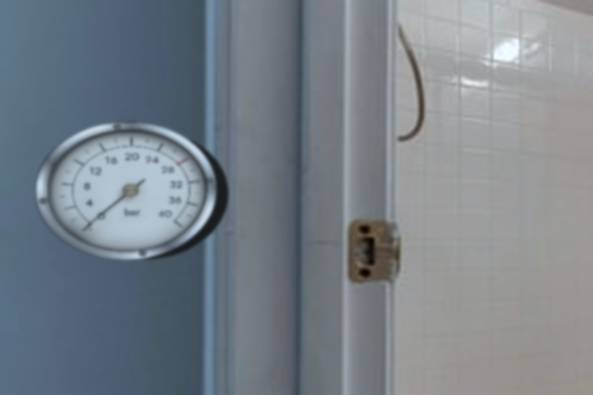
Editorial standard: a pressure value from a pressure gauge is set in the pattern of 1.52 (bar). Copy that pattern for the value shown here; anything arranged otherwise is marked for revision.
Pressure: 0 (bar)
